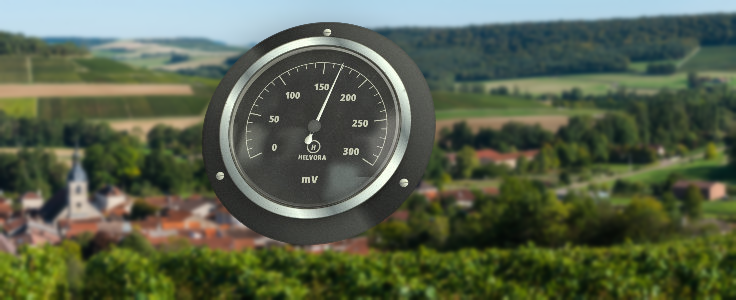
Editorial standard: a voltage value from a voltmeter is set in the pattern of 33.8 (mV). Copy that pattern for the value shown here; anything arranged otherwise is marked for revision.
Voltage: 170 (mV)
